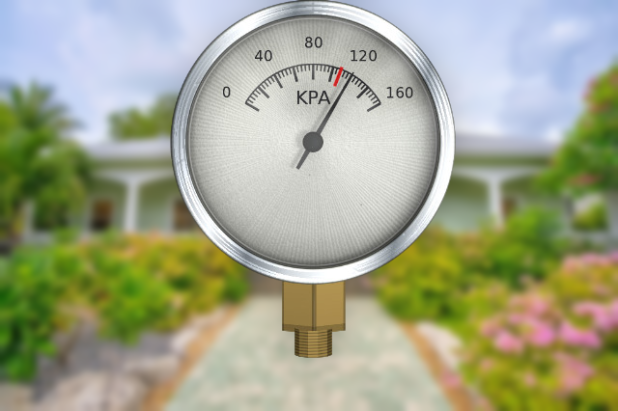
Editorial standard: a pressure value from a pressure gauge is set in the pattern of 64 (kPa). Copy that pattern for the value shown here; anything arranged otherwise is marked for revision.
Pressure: 120 (kPa)
